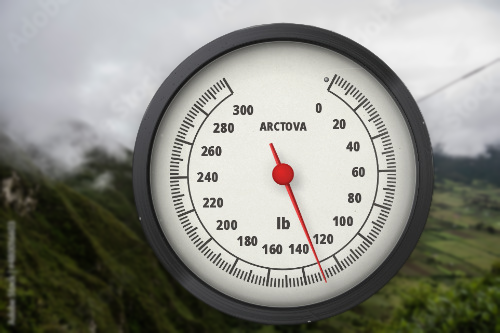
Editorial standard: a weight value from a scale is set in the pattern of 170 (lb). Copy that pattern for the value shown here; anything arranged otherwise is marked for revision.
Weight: 130 (lb)
